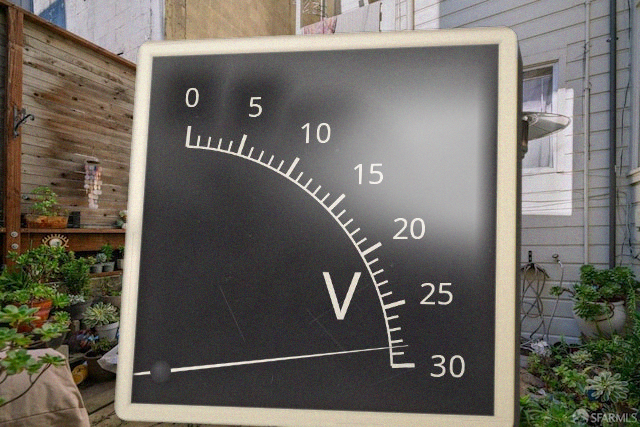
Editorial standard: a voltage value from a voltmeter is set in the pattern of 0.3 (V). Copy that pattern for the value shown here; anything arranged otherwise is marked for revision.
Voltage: 28.5 (V)
